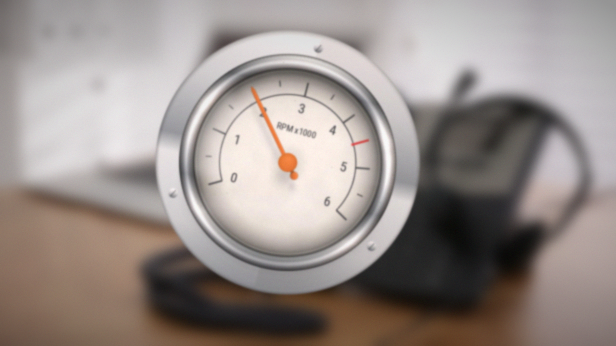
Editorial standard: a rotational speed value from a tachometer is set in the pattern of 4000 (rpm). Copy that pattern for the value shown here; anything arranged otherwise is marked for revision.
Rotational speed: 2000 (rpm)
